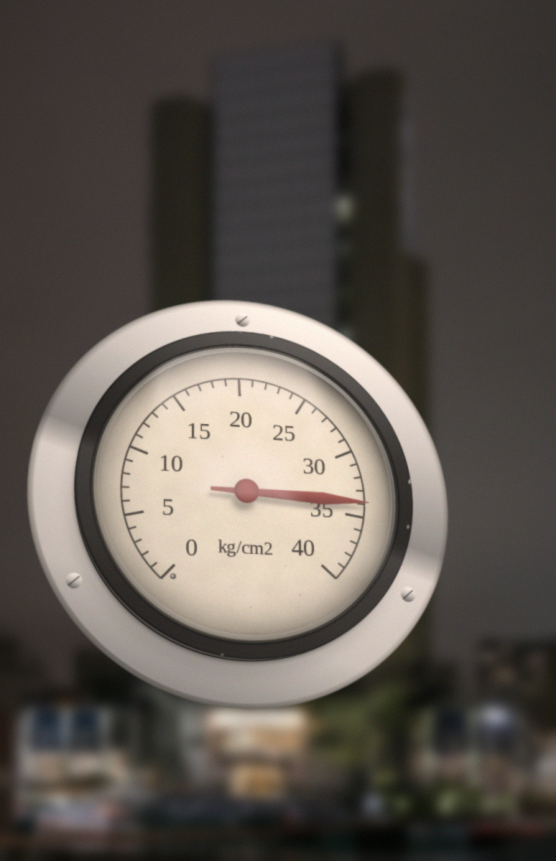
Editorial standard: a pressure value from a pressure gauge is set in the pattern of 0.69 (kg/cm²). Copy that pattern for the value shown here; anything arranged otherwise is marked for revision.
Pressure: 34 (kg/cm²)
